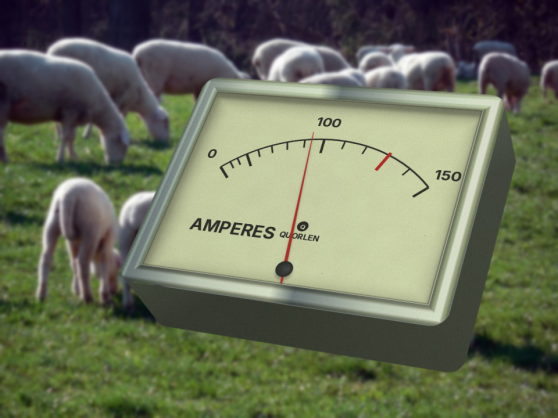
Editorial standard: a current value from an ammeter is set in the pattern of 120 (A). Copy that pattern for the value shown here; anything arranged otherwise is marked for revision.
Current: 95 (A)
